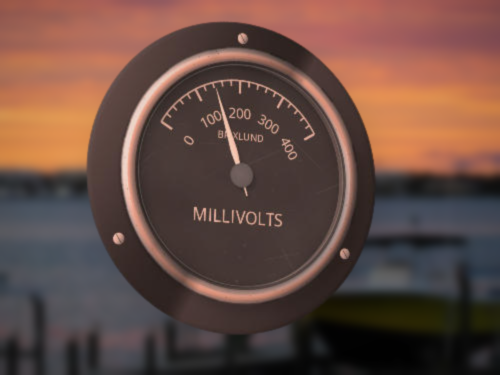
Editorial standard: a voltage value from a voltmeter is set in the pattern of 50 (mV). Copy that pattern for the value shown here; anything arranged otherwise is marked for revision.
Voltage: 140 (mV)
